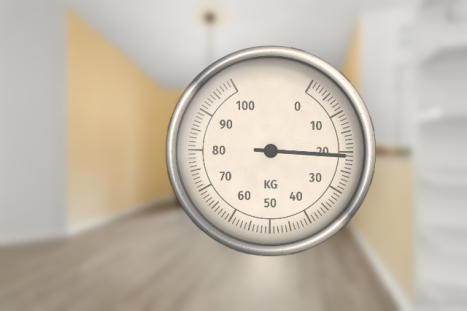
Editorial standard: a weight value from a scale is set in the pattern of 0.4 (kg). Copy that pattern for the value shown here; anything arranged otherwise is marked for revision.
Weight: 21 (kg)
